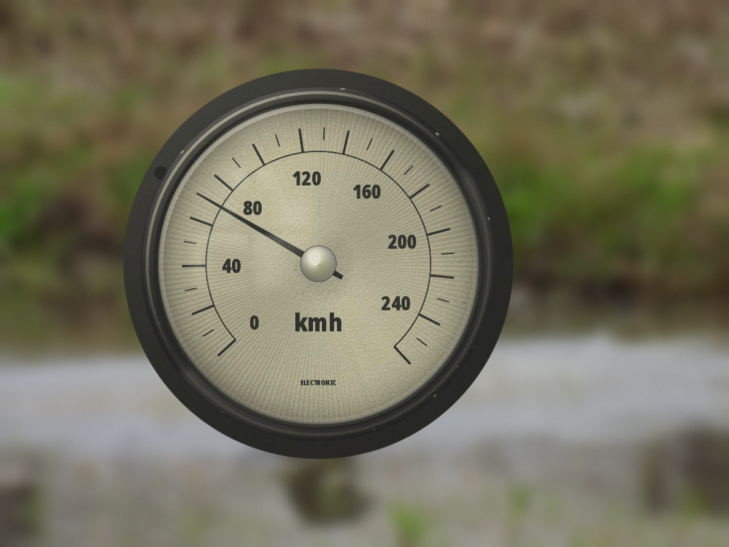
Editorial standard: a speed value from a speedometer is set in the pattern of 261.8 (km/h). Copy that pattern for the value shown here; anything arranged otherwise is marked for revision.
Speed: 70 (km/h)
